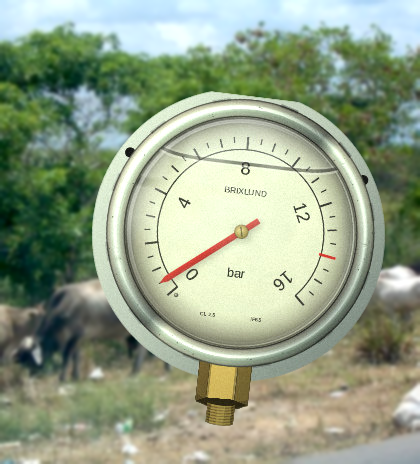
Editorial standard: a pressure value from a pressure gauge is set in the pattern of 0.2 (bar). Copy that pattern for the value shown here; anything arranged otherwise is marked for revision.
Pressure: 0.5 (bar)
